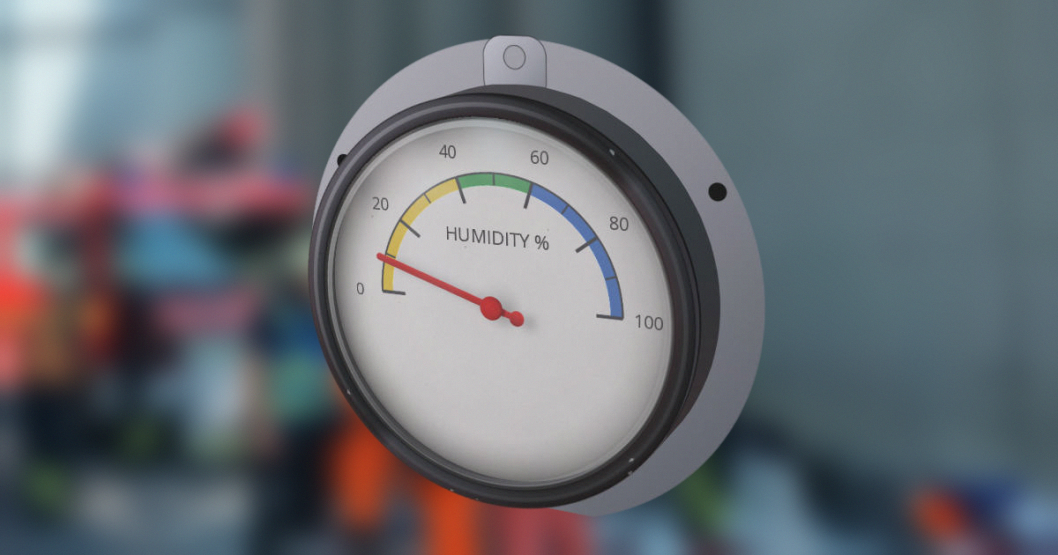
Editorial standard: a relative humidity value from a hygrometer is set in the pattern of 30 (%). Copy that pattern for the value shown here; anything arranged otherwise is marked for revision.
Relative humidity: 10 (%)
